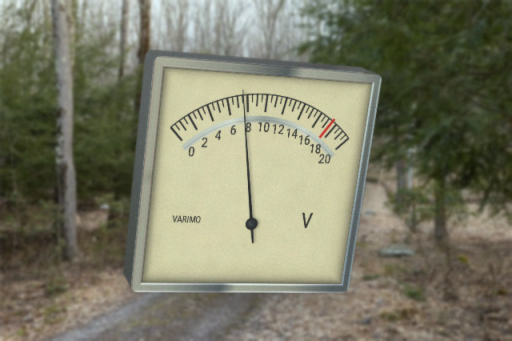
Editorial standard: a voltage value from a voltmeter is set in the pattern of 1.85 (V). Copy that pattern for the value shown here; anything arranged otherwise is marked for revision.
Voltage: 7.5 (V)
